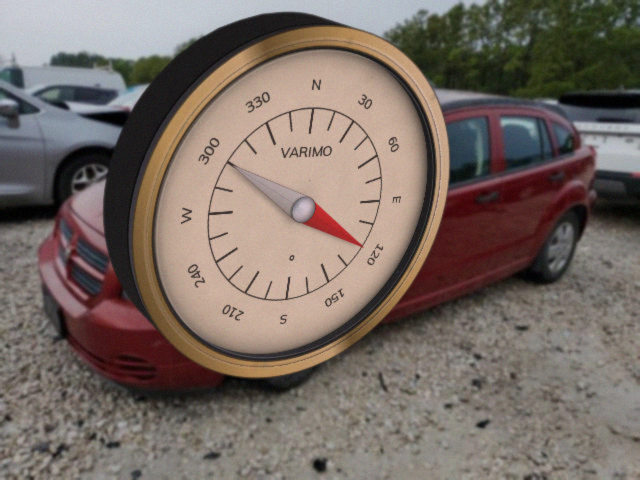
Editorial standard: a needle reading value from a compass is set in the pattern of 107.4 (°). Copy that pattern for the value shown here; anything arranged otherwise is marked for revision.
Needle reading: 120 (°)
